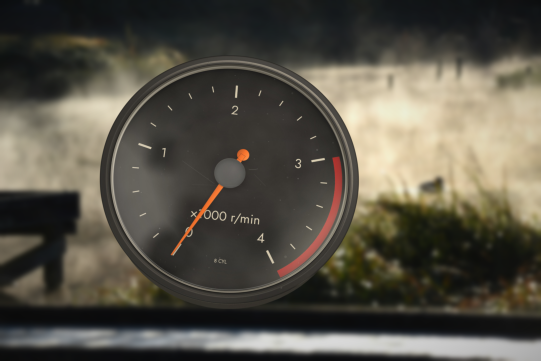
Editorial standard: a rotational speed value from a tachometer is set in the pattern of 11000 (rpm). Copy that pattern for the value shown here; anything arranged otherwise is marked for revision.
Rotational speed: 0 (rpm)
